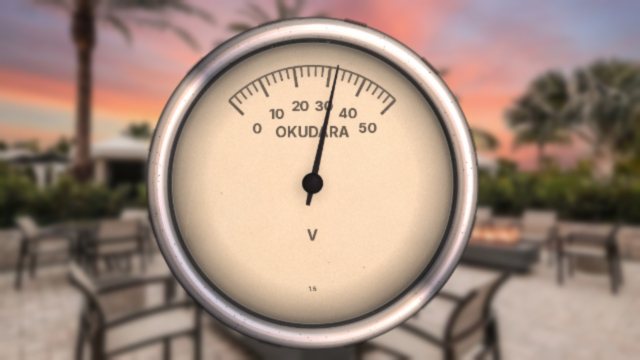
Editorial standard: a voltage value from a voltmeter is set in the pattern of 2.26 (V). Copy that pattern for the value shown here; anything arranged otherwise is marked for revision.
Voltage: 32 (V)
